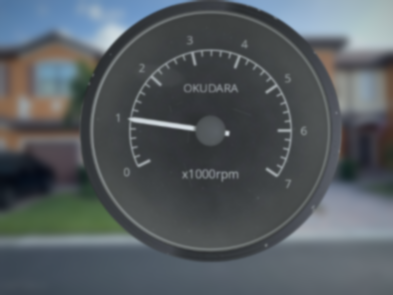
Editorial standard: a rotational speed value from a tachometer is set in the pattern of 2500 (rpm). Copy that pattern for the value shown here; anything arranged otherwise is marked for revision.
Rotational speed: 1000 (rpm)
